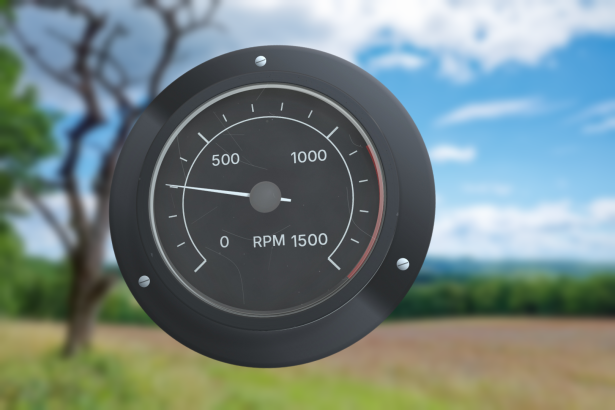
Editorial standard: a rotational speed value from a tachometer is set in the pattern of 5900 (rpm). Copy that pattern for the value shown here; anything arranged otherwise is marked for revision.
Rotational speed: 300 (rpm)
